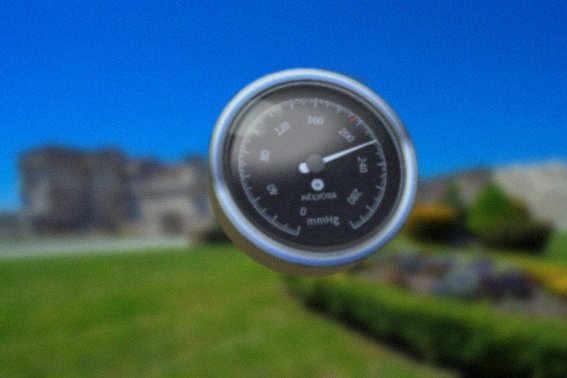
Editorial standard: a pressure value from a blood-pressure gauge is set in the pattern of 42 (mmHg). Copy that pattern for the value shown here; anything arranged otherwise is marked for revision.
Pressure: 220 (mmHg)
